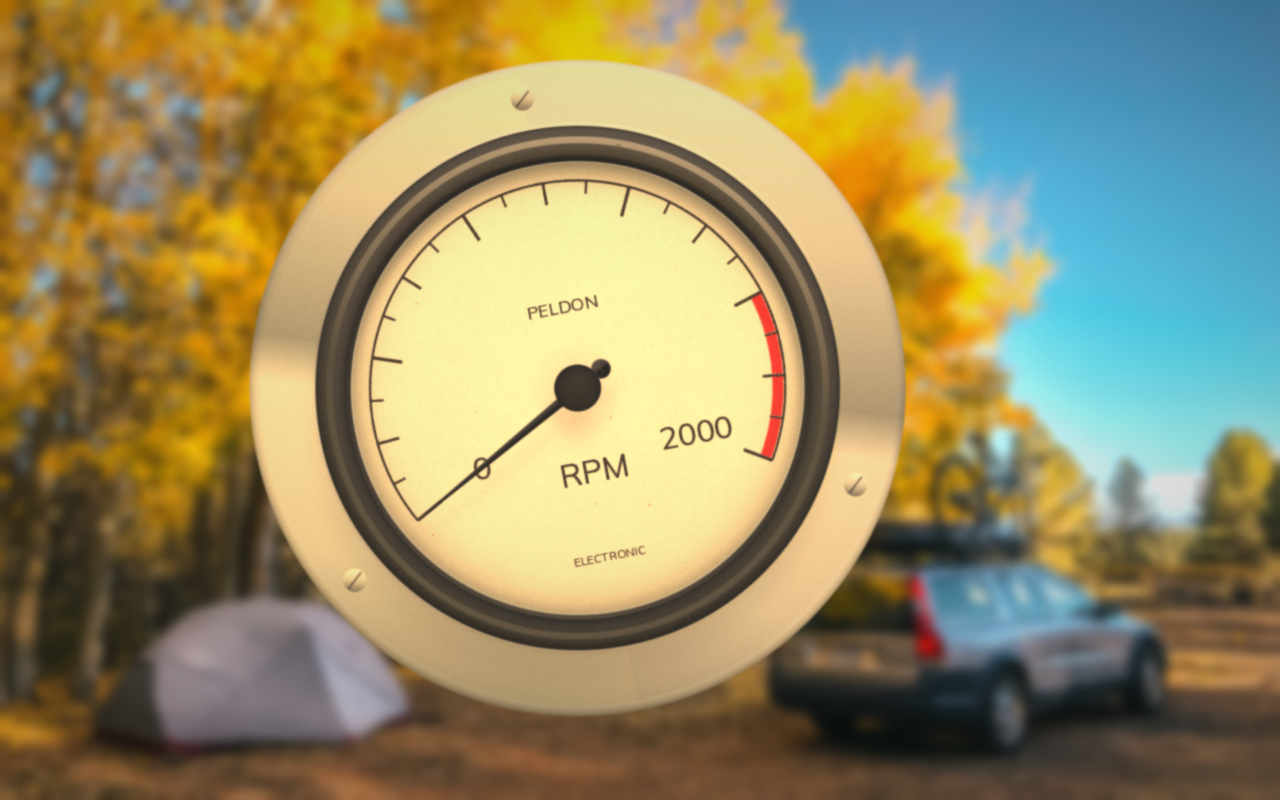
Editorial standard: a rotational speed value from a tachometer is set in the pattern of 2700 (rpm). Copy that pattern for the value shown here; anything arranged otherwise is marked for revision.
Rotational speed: 0 (rpm)
